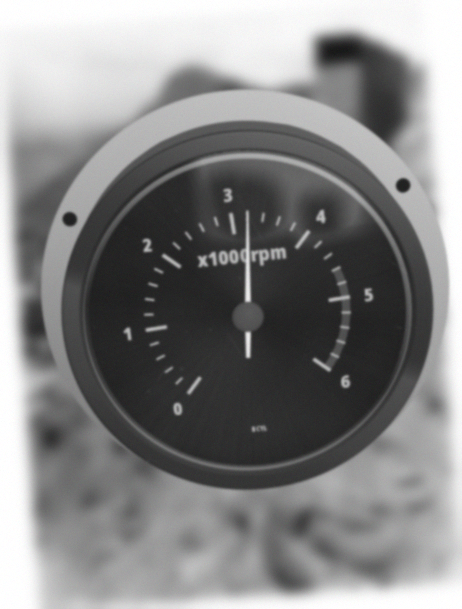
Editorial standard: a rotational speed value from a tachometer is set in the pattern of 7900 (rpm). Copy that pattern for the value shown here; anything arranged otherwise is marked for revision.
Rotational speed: 3200 (rpm)
